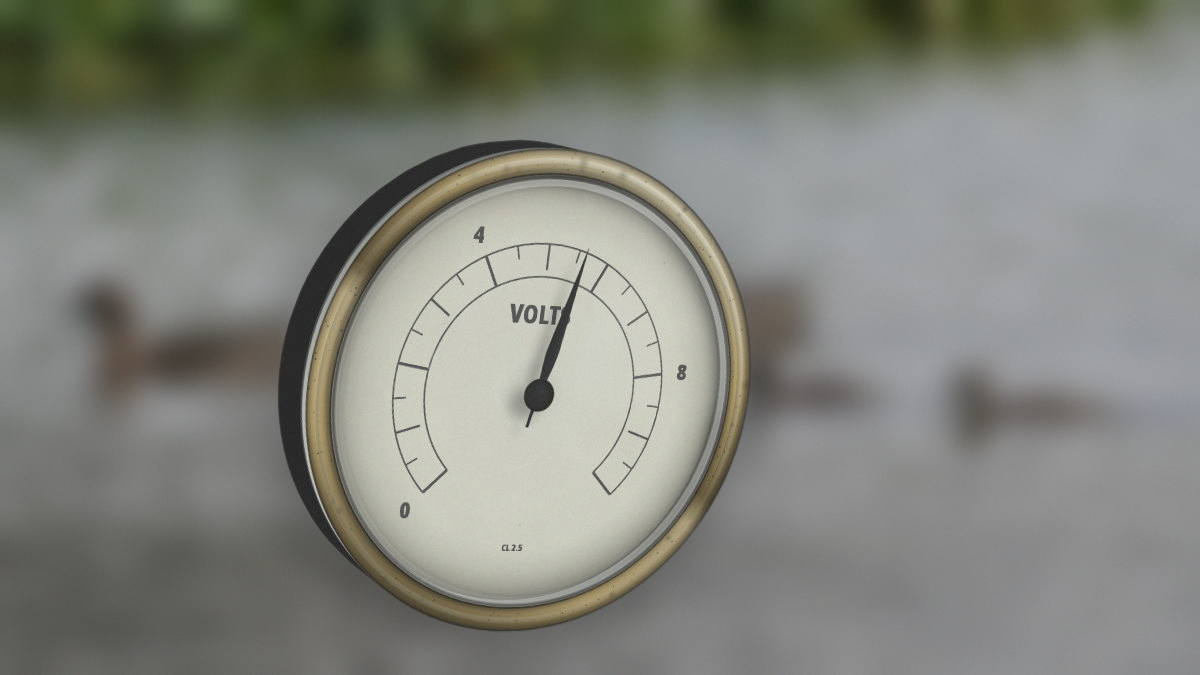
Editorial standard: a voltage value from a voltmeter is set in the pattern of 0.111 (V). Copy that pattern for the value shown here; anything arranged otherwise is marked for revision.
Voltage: 5.5 (V)
